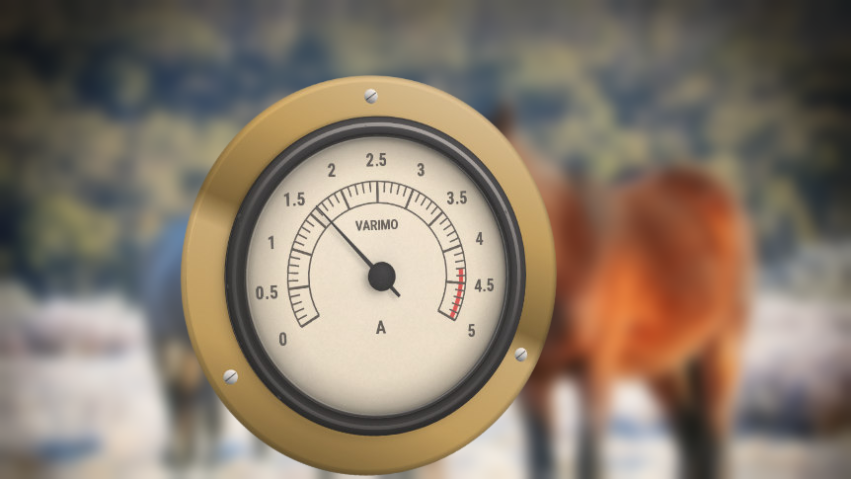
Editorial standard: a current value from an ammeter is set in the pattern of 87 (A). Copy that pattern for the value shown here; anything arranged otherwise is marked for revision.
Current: 1.6 (A)
